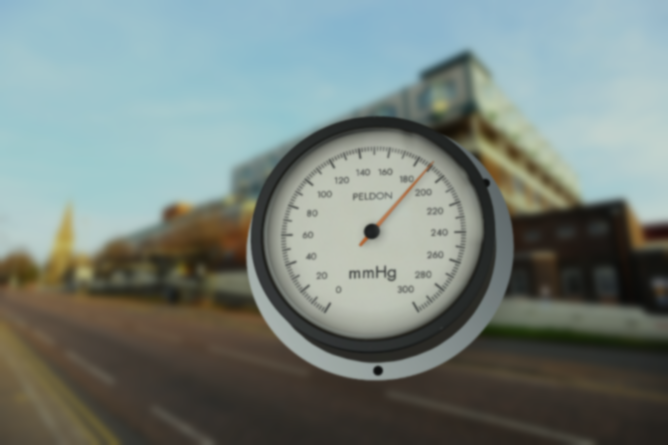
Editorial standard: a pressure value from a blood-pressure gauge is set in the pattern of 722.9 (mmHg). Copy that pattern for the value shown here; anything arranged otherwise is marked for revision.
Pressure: 190 (mmHg)
